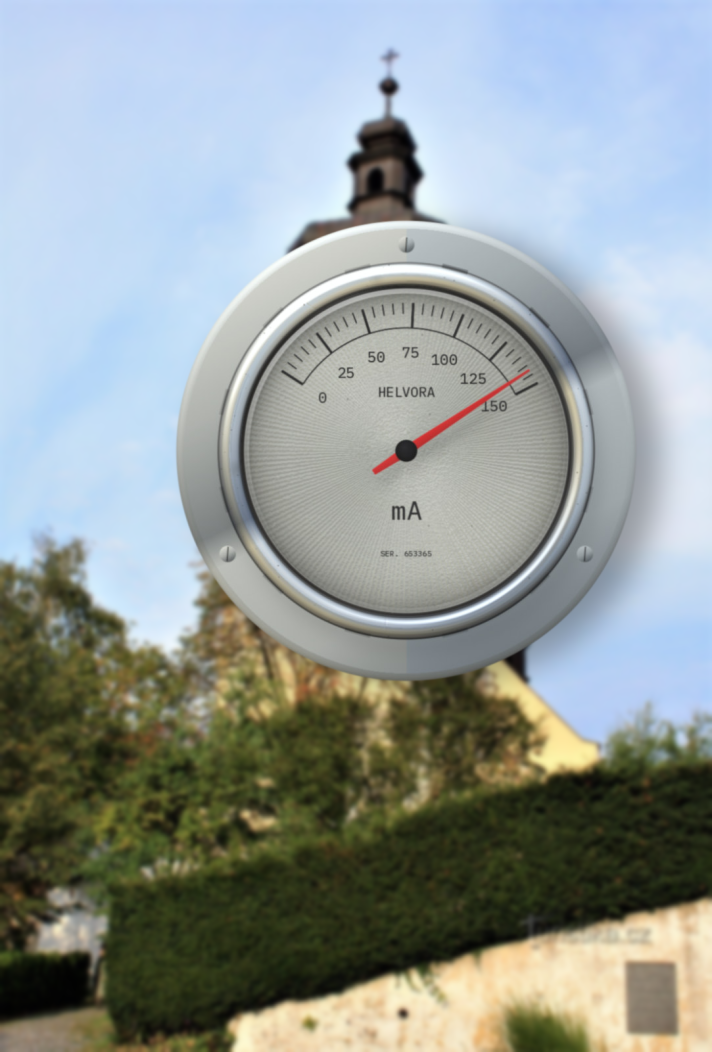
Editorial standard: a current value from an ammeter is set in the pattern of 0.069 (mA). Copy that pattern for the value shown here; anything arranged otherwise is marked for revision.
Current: 142.5 (mA)
